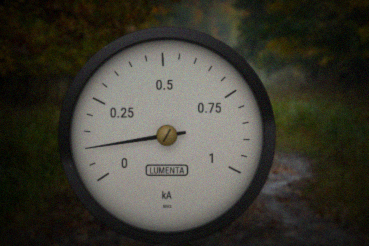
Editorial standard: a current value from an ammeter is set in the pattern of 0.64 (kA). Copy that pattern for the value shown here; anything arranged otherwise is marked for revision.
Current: 0.1 (kA)
